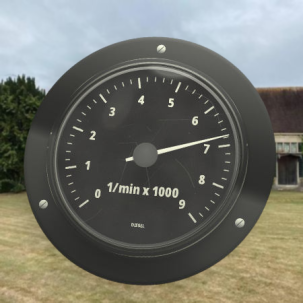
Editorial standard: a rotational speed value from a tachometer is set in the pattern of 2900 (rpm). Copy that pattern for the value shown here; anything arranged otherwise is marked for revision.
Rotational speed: 6800 (rpm)
